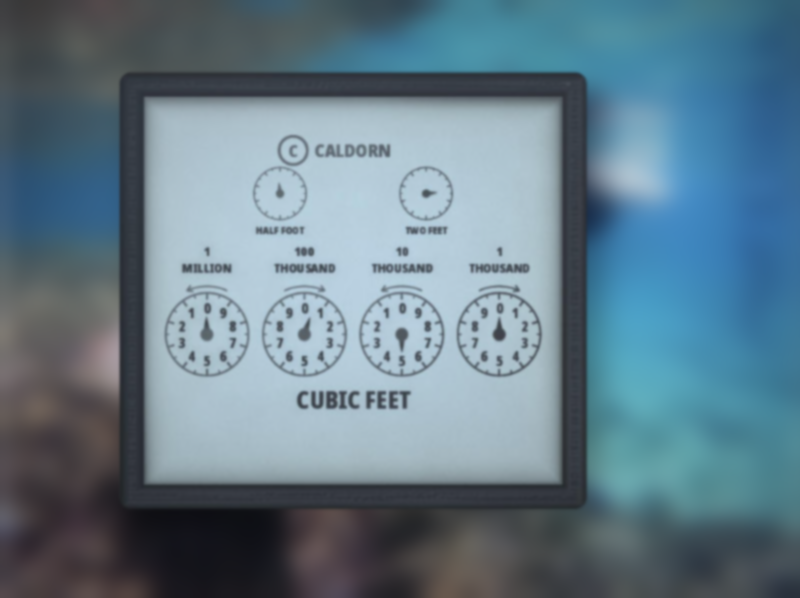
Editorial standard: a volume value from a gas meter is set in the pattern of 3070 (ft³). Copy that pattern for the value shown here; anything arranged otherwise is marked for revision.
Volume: 5000 (ft³)
